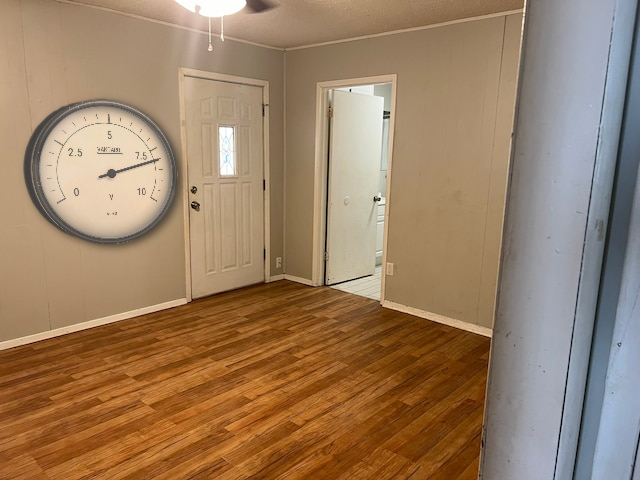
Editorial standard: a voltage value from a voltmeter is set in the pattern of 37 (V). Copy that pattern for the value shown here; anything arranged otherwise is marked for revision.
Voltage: 8 (V)
